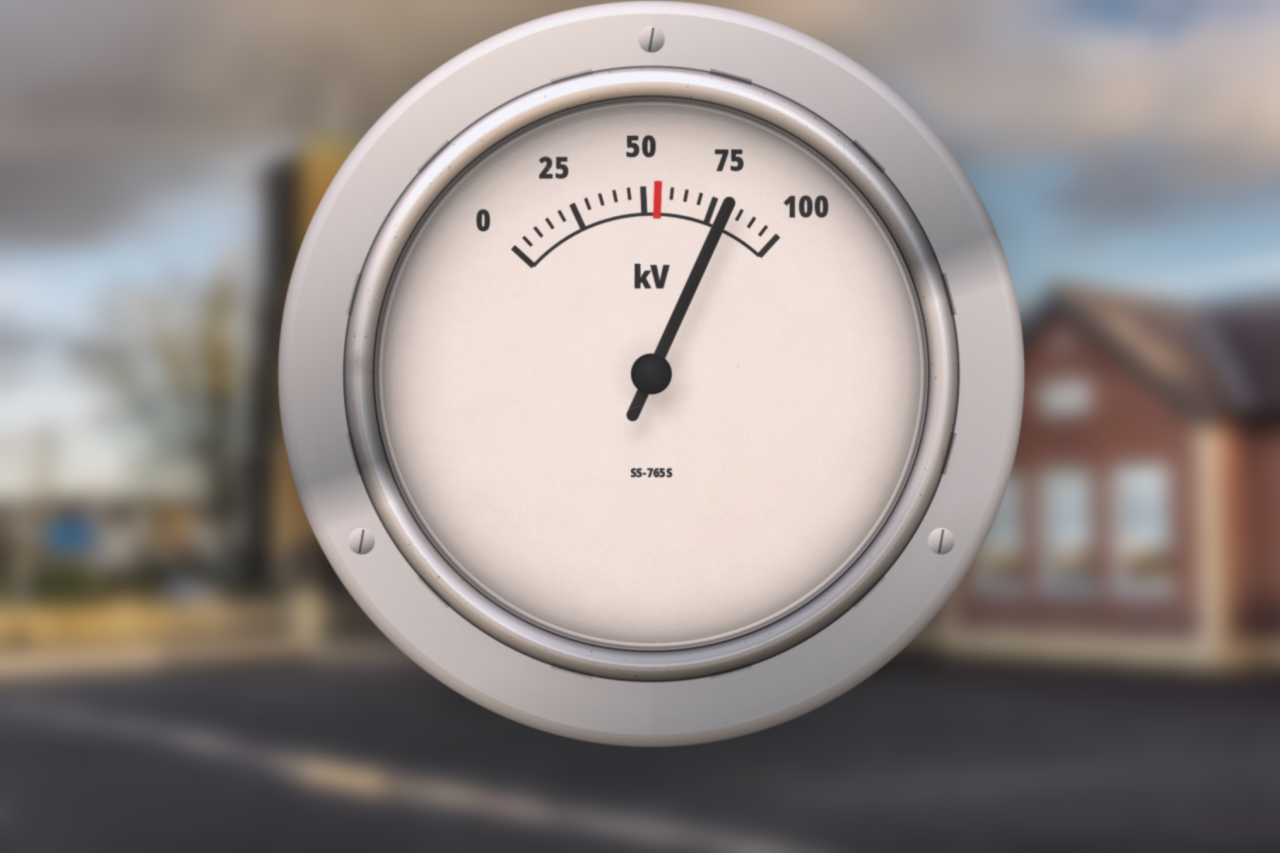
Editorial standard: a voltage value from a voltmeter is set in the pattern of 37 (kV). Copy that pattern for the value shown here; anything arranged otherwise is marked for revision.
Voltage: 80 (kV)
